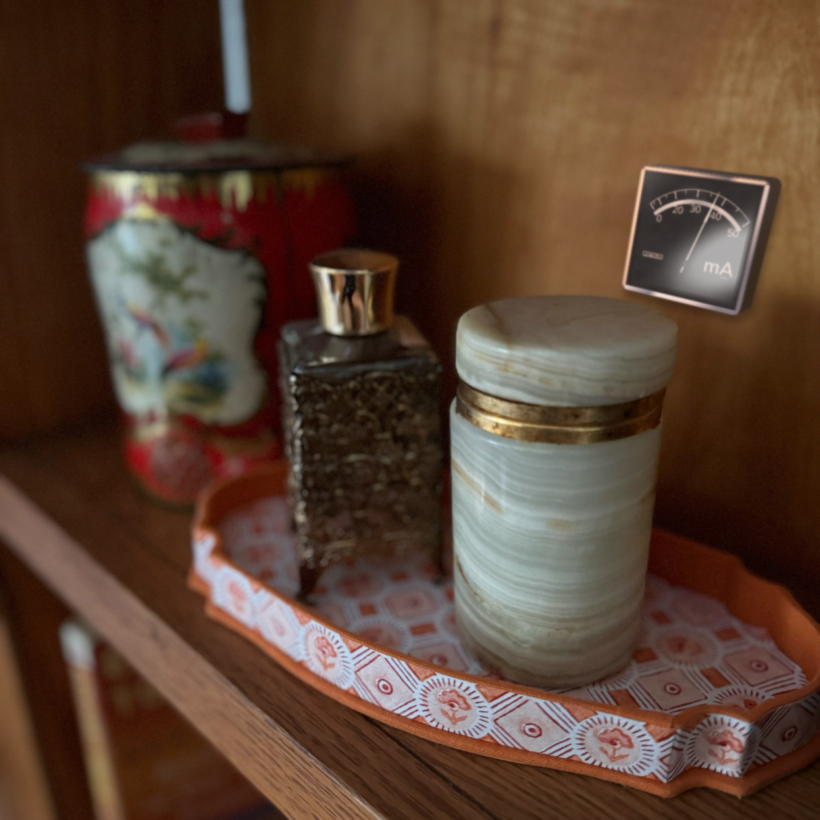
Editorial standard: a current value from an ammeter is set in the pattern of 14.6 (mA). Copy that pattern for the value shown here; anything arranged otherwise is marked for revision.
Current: 37.5 (mA)
